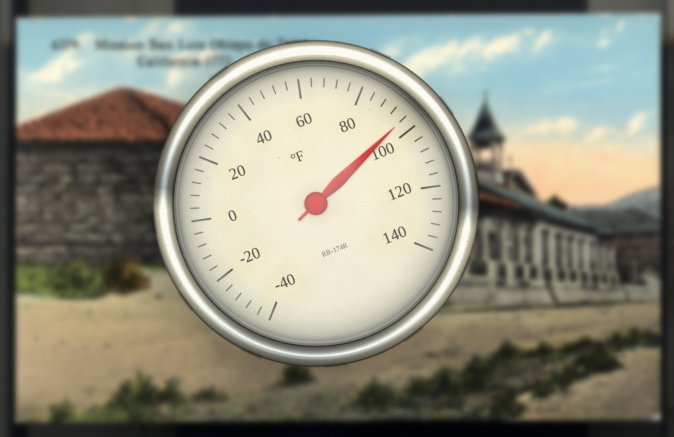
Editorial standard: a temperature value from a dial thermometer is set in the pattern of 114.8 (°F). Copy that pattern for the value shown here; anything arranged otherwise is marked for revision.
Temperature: 96 (°F)
